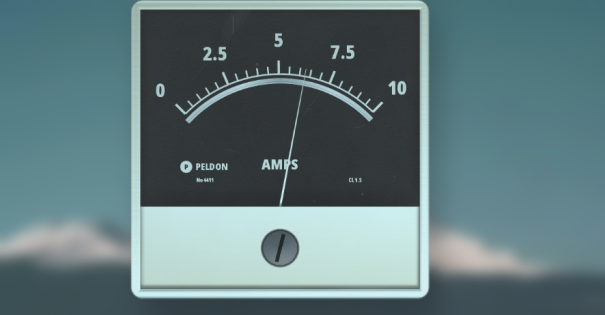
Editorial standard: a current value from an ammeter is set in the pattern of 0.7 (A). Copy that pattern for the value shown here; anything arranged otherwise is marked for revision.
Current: 6.25 (A)
